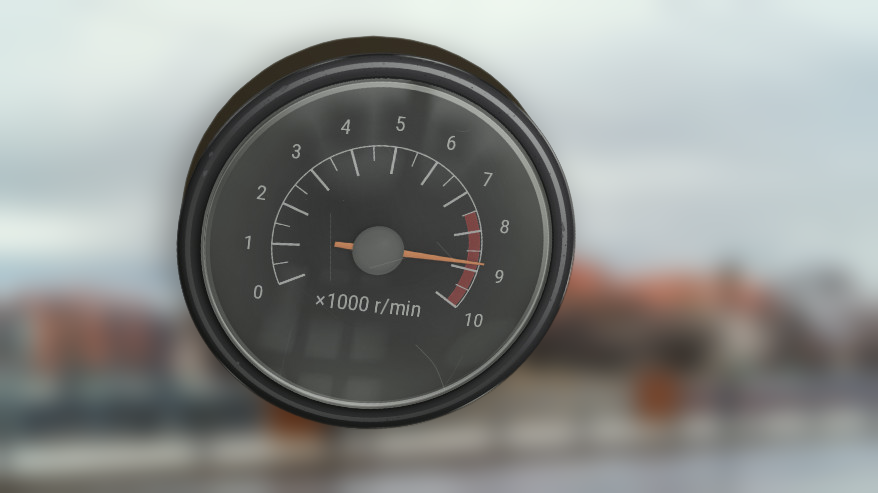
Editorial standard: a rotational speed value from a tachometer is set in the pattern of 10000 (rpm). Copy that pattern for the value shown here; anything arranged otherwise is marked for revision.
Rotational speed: 8750 (rpm)
